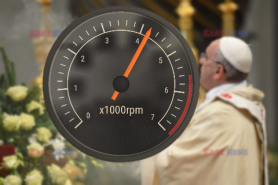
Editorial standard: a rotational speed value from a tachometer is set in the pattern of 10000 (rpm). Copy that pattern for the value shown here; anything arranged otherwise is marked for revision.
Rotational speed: 4200 (rpm)
